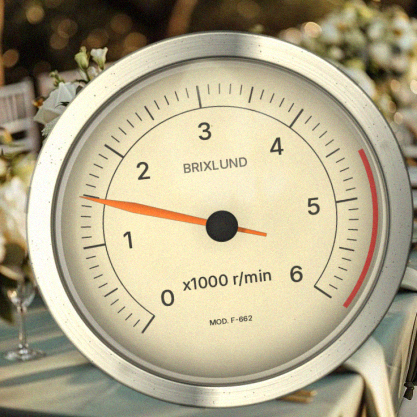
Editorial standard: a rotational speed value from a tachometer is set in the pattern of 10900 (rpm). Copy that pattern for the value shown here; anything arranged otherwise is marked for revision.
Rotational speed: 1500 (rpm)
